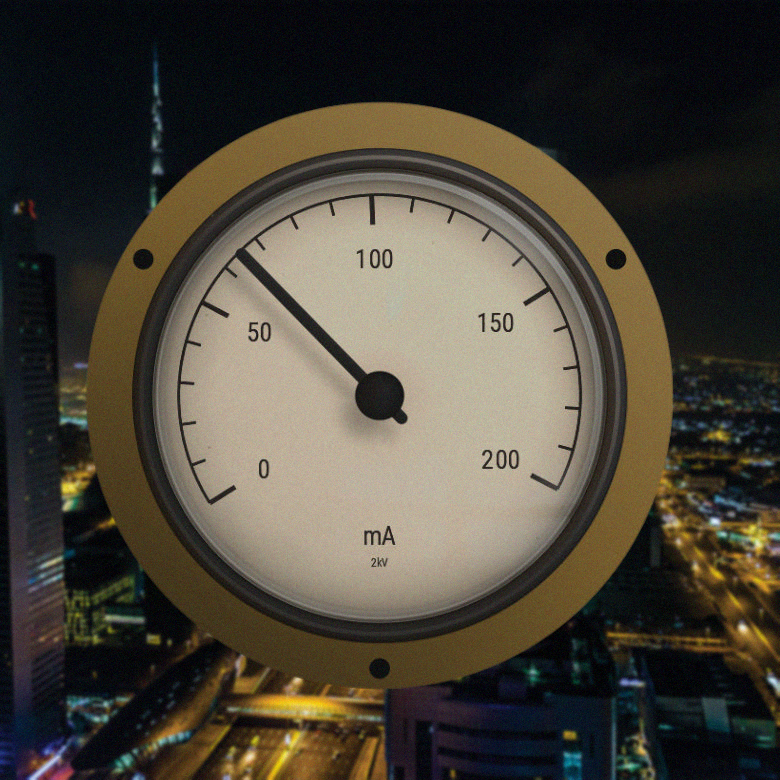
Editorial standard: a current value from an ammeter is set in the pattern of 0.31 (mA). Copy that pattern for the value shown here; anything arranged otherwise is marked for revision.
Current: 65 (mA)
